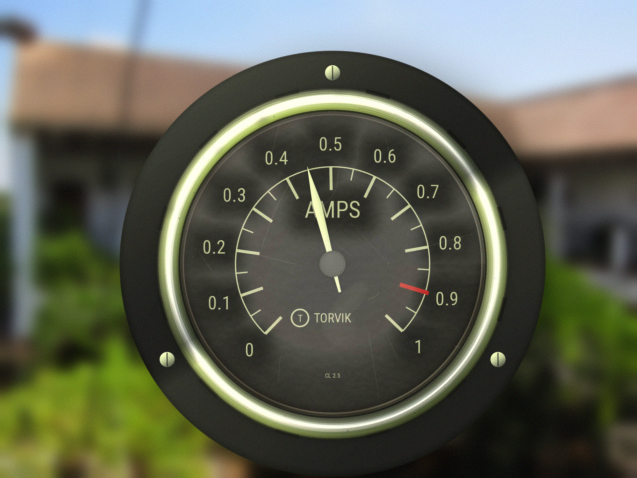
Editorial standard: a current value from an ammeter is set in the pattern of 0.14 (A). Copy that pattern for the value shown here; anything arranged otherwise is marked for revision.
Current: 0.45 (A)
